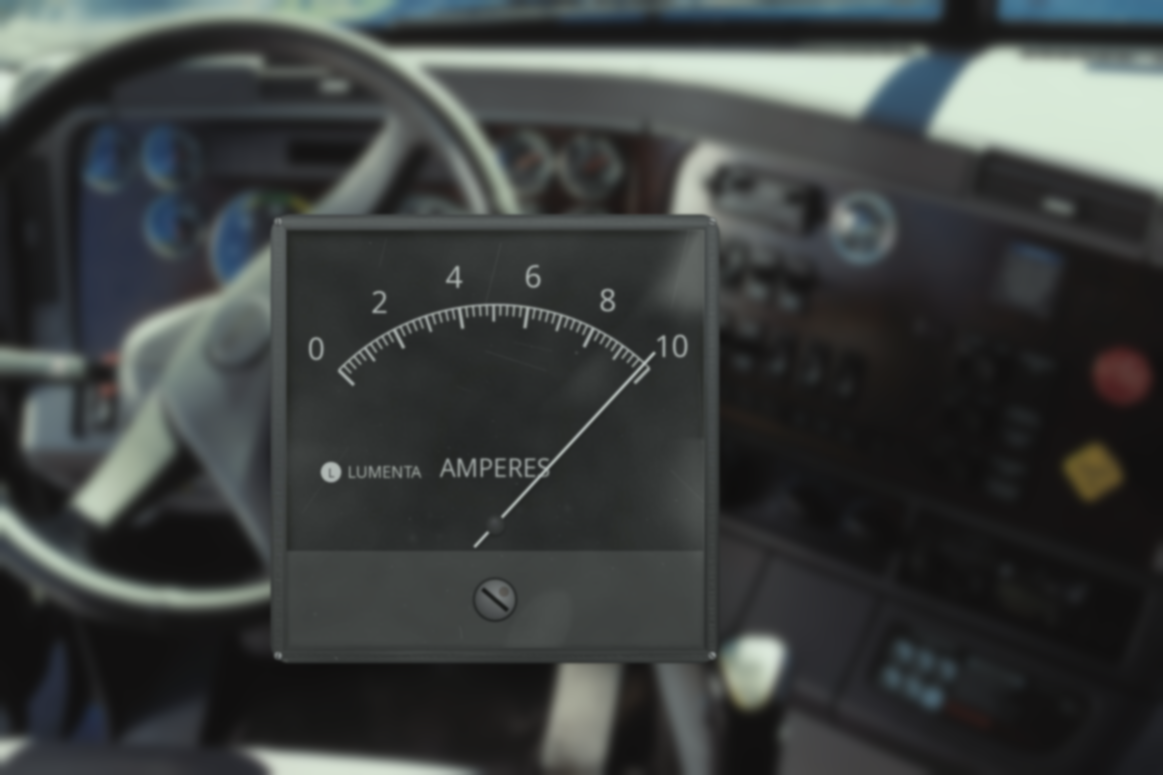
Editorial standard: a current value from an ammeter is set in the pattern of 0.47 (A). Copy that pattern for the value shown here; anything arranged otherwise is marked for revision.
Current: 9.8 (A)
